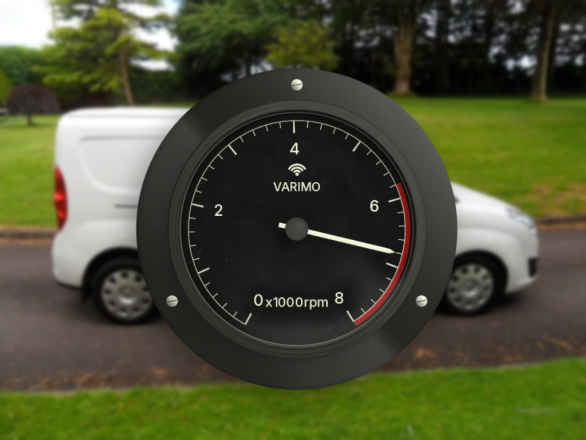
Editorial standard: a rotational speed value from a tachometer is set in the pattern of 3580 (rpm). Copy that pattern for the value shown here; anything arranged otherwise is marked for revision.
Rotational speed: 6800 (rpm)
